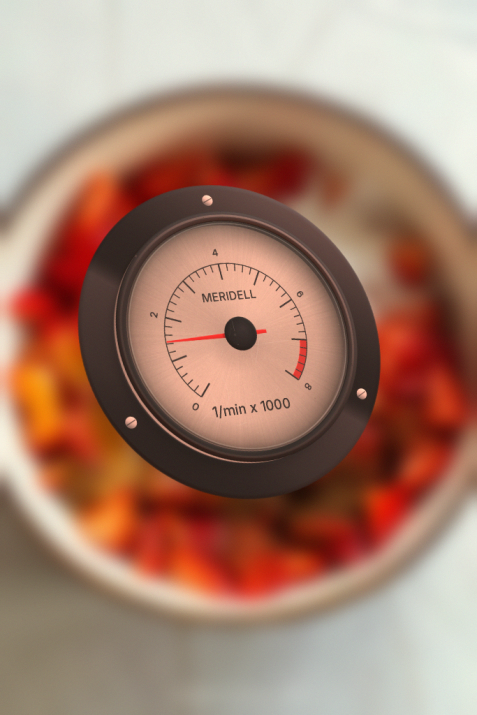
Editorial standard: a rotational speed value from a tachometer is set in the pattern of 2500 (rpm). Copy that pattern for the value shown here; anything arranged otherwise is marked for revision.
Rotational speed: 1400 (rpm)
